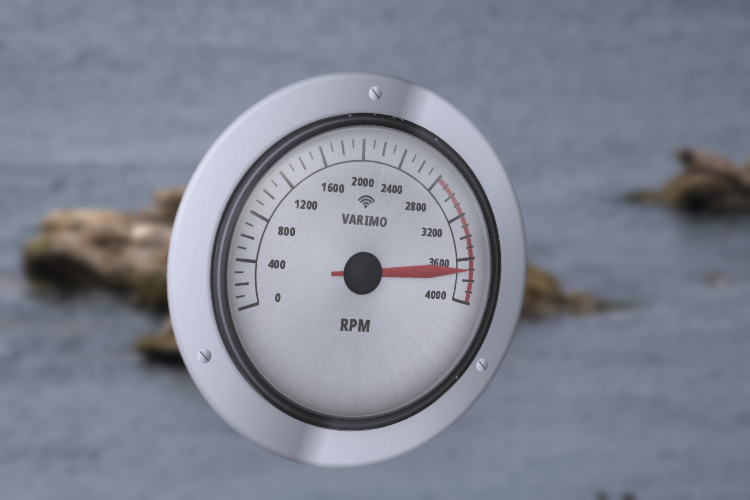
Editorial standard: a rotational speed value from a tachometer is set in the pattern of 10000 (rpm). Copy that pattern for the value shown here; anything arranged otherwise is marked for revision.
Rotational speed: 3700 (rpm)
